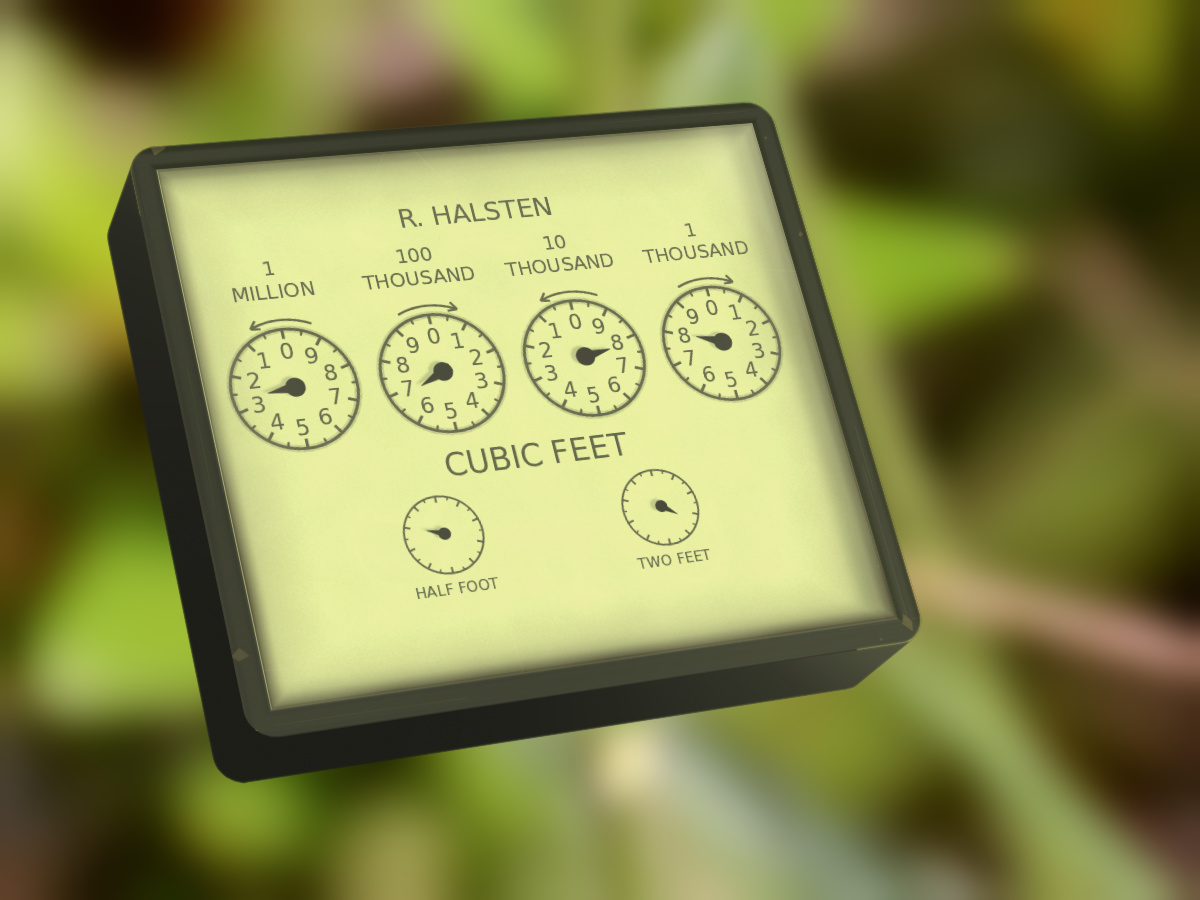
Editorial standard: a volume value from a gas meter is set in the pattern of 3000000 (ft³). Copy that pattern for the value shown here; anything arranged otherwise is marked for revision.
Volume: 267800 (ft³)
